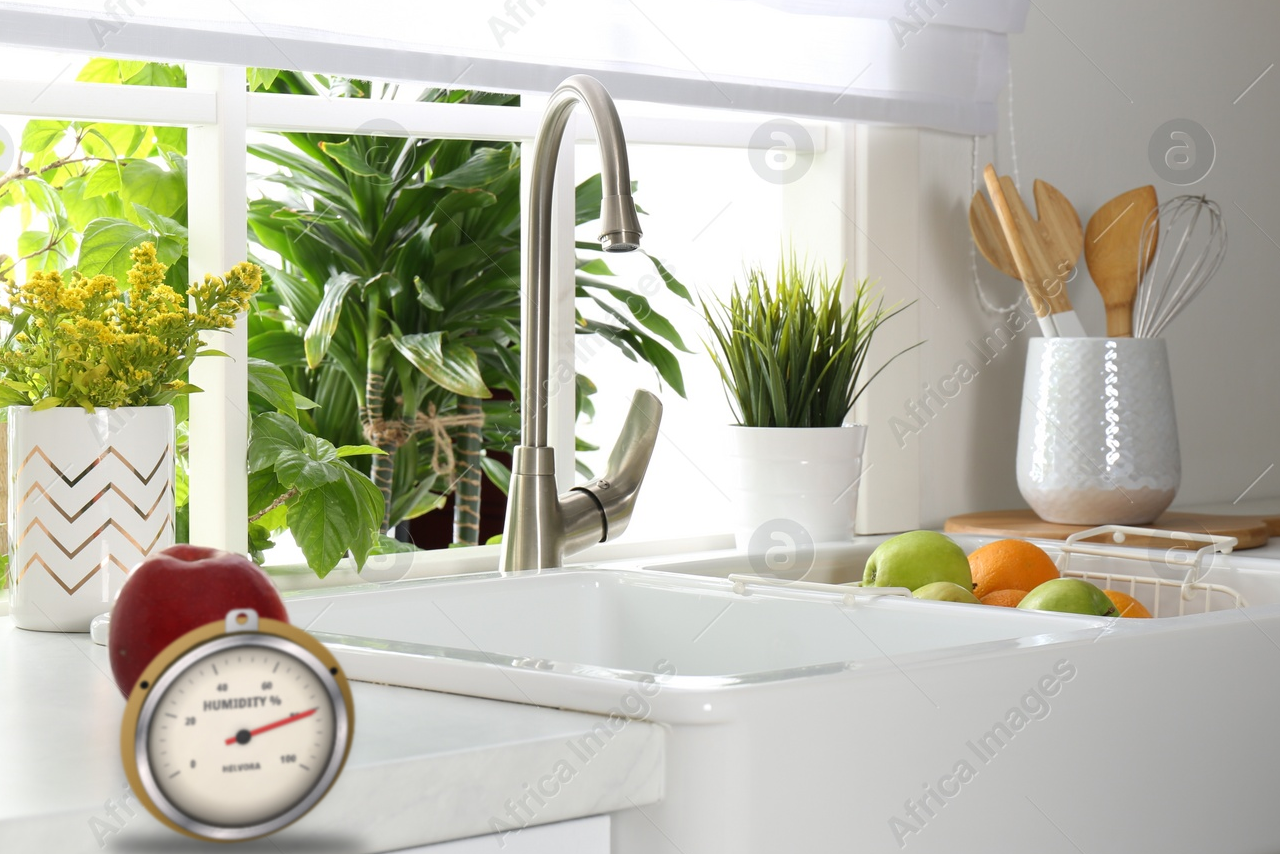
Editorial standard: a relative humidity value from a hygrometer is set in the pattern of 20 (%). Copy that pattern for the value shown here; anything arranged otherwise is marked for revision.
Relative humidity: 80 (%)
